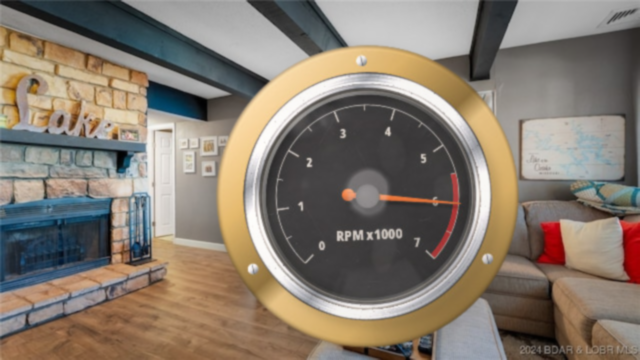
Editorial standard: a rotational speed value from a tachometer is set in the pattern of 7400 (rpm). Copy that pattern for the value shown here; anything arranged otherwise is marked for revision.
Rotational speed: 6000 (rpm)
